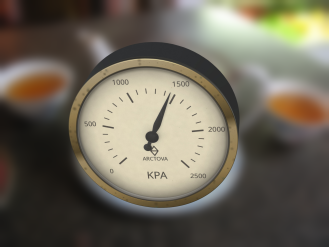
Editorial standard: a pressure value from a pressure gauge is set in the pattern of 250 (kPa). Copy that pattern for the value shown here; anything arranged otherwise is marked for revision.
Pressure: 1450 (kPa)
